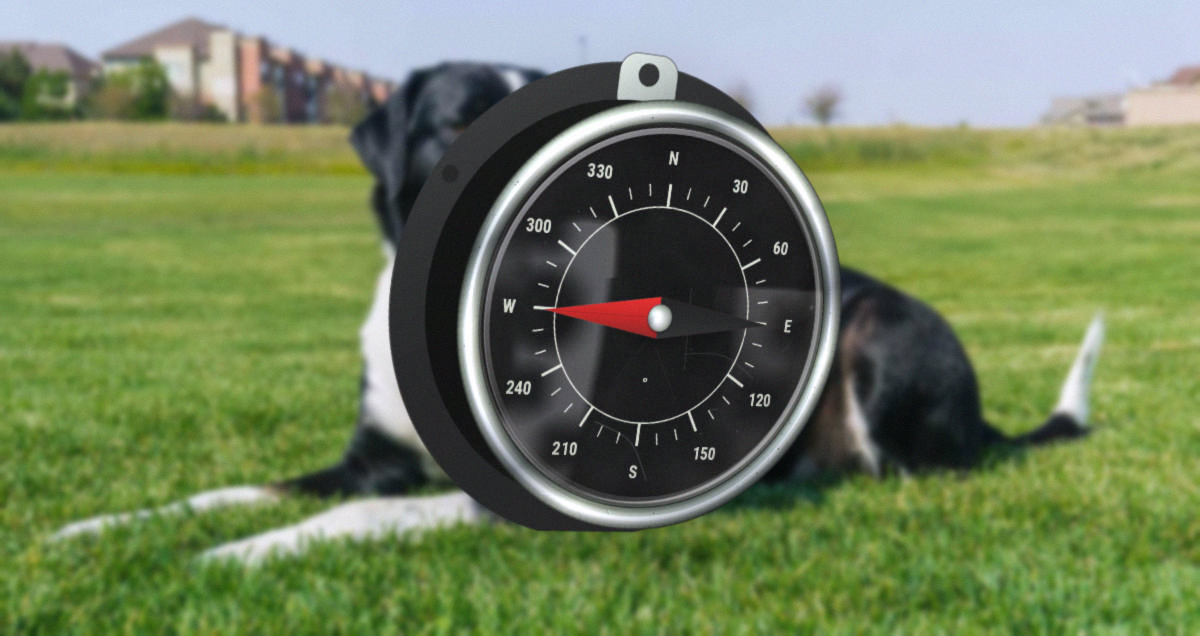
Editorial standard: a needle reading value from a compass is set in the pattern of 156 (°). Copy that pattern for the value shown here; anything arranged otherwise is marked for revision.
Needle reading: 270 (°)
